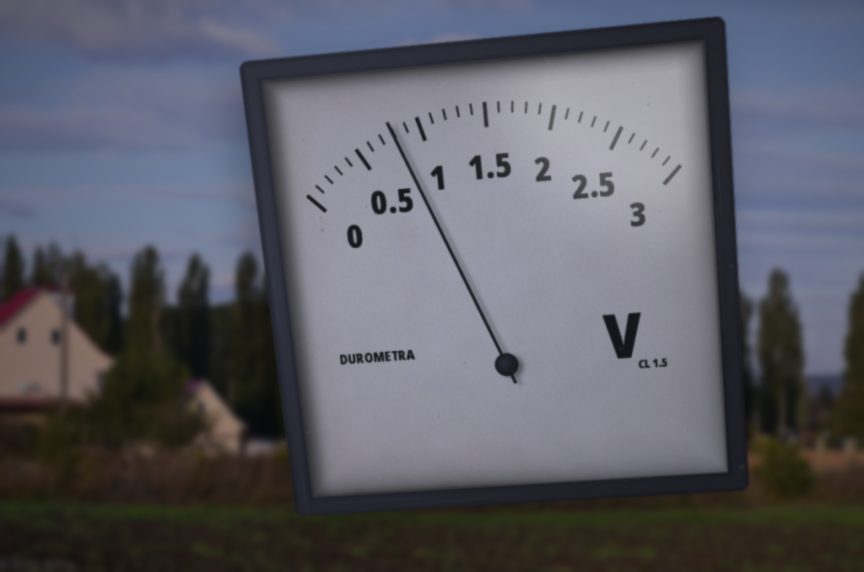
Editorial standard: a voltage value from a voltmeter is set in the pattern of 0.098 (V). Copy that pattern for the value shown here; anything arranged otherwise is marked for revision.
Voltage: 0.8 (V)
